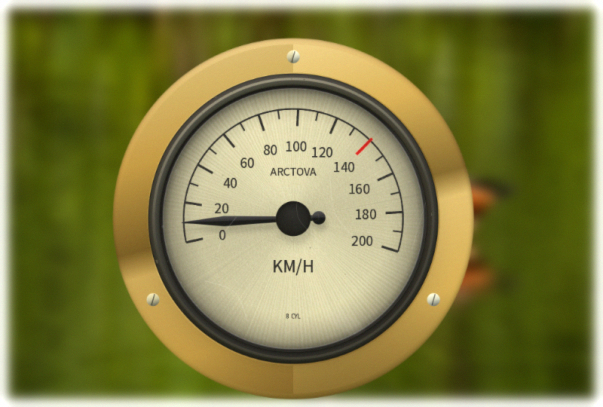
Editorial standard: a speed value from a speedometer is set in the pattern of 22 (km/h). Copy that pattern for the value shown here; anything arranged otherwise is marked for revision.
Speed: 10 (km/h)
